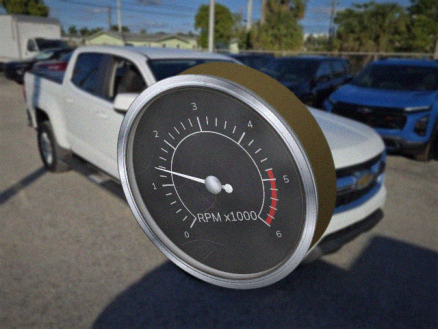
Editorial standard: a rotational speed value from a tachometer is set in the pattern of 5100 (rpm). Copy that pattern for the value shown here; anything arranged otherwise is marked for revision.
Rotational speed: 1400 (rpm)
